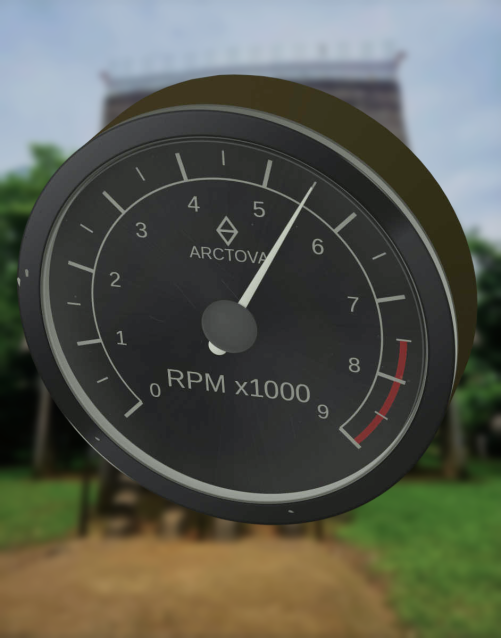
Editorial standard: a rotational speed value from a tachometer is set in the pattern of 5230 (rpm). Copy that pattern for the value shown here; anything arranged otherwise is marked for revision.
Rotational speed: 5500 (rpm)
